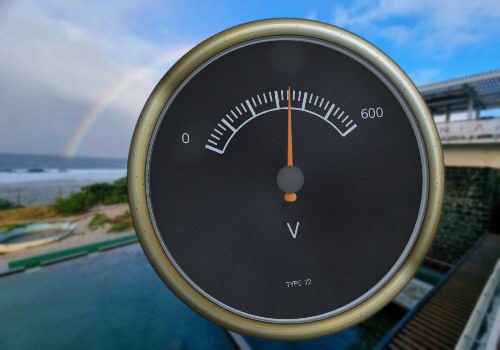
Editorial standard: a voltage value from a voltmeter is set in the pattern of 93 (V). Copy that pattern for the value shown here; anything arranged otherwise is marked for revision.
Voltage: 340 (V)
